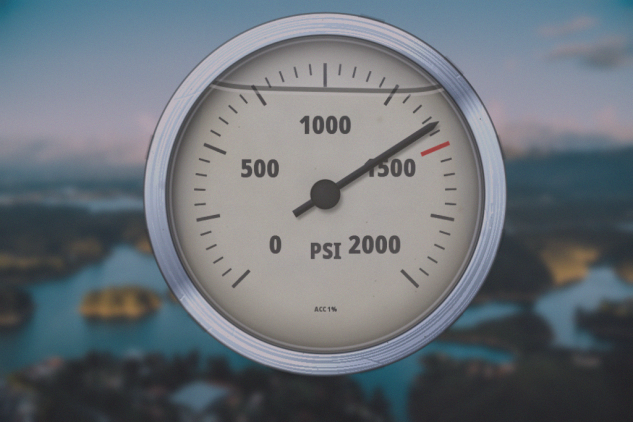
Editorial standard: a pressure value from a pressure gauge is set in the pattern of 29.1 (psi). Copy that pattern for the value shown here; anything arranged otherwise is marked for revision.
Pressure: 1425 (psi)
